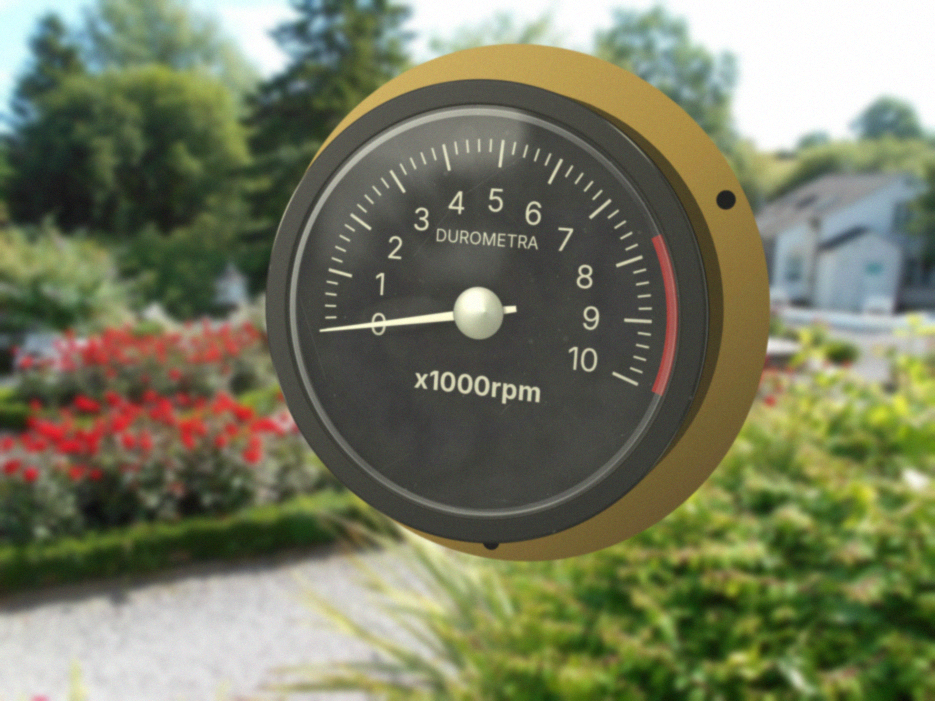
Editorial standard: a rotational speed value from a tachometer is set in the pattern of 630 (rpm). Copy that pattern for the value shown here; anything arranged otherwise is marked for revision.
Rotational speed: 0 (rpm)
